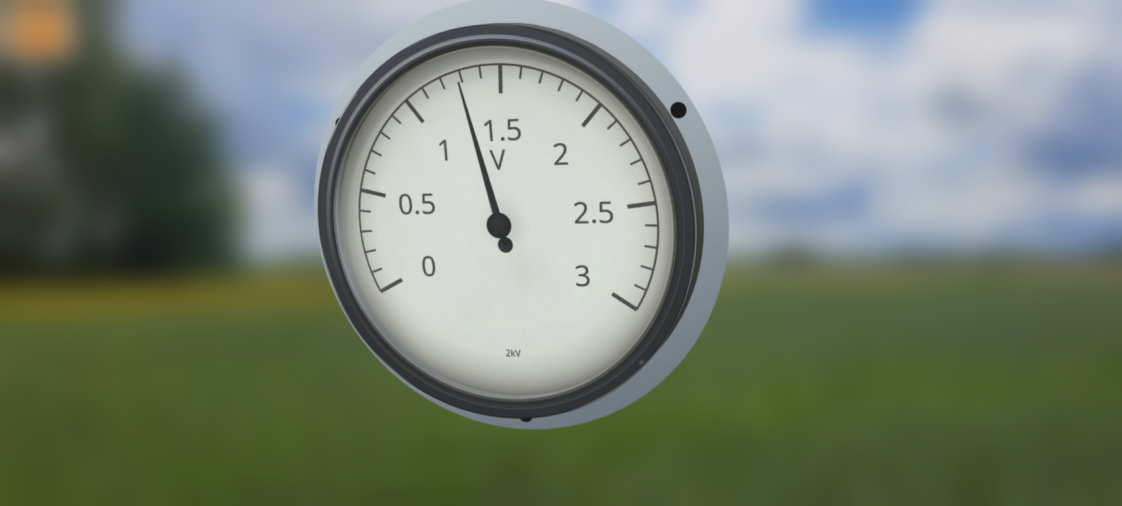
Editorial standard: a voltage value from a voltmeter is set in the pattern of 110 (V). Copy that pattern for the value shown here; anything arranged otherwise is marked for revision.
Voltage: 1.3 (V)
